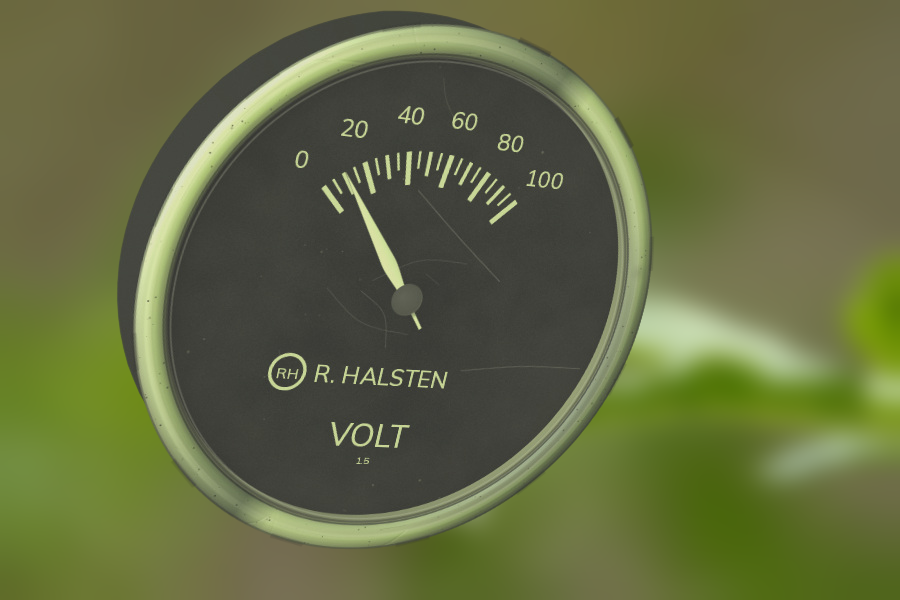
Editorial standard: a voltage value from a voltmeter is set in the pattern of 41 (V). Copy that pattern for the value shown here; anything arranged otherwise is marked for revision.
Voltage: 10 (V)
